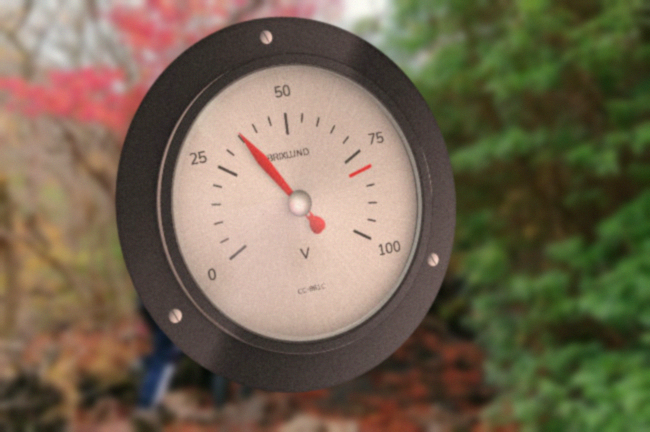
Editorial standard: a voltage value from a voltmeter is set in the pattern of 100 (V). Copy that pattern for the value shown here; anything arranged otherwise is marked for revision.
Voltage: 35 (V)
